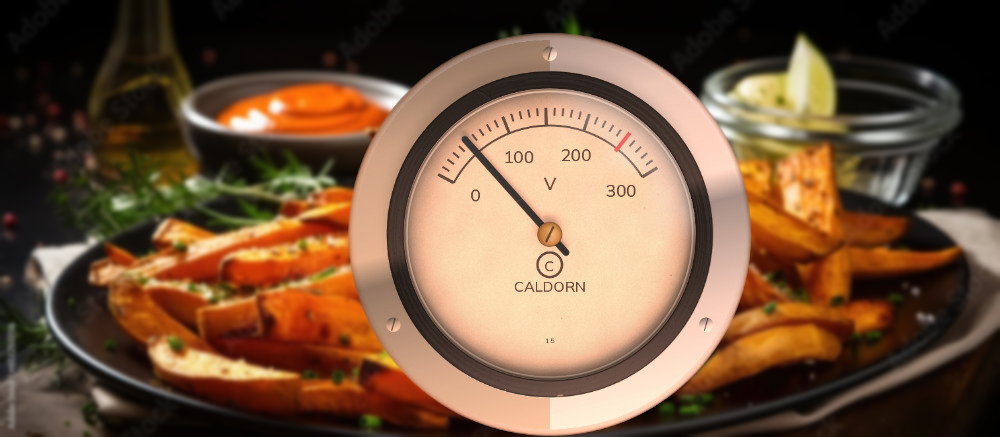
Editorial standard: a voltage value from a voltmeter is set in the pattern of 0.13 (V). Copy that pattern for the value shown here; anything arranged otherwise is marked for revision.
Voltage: 50 (V)
